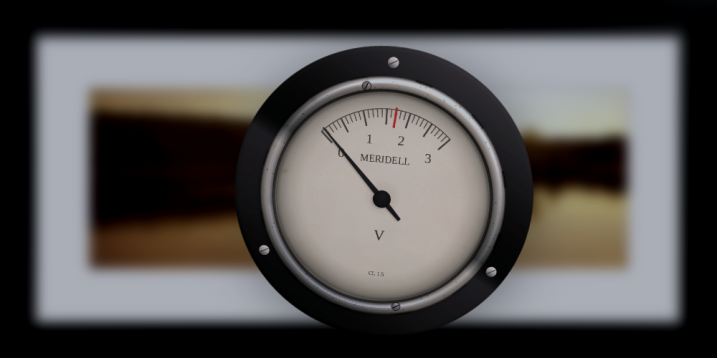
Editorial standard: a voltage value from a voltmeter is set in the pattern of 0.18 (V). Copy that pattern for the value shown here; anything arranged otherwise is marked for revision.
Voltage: 0.1 (V)
